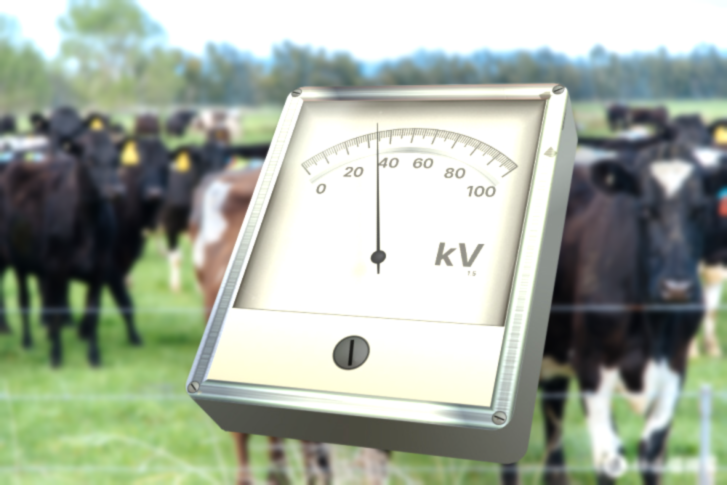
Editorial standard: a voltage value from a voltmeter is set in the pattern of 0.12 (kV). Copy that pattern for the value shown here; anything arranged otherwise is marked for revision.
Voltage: 35 (kV)
